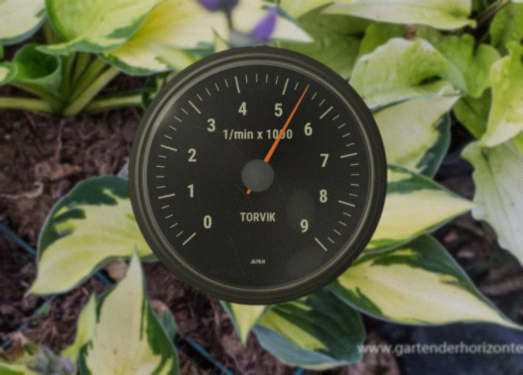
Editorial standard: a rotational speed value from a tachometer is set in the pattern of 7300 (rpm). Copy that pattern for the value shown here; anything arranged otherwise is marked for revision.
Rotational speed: 5400 (rpm)
